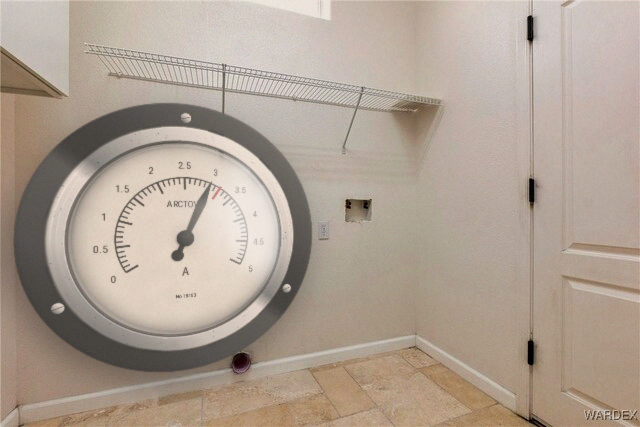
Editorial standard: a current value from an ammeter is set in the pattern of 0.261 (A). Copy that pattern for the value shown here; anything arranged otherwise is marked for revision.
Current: 3 (A)
